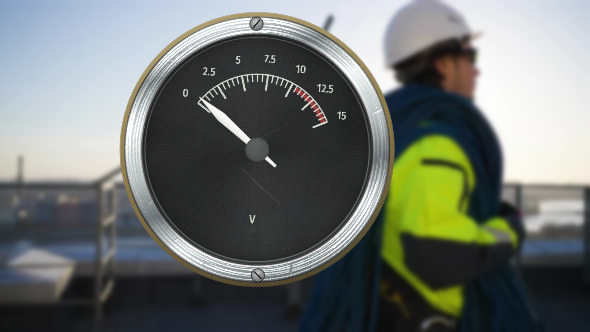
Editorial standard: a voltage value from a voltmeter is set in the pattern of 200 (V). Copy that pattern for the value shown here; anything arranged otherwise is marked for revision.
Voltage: 0.5 (V)
